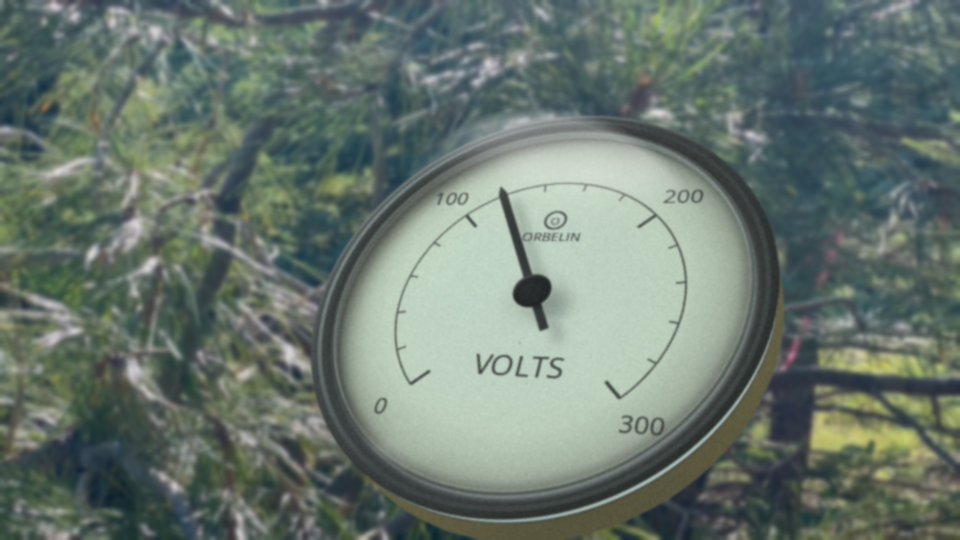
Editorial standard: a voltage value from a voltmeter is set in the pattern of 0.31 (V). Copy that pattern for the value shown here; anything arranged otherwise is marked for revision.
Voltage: 120 (V)
